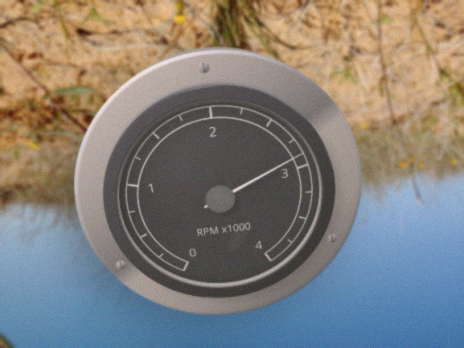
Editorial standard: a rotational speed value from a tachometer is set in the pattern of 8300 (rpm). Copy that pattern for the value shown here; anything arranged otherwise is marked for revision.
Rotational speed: 2875 (rpm)
